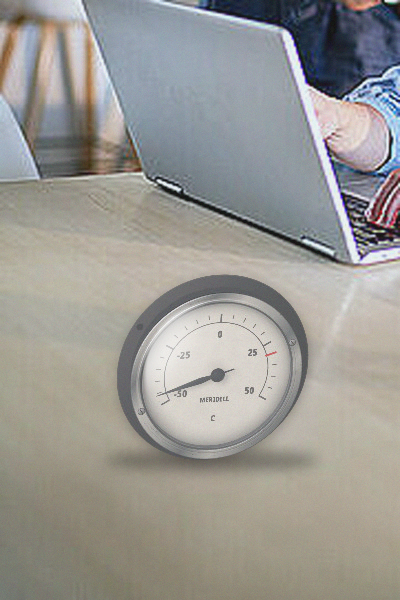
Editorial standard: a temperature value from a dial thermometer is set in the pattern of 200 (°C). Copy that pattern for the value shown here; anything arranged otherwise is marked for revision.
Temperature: -45 (°C)
